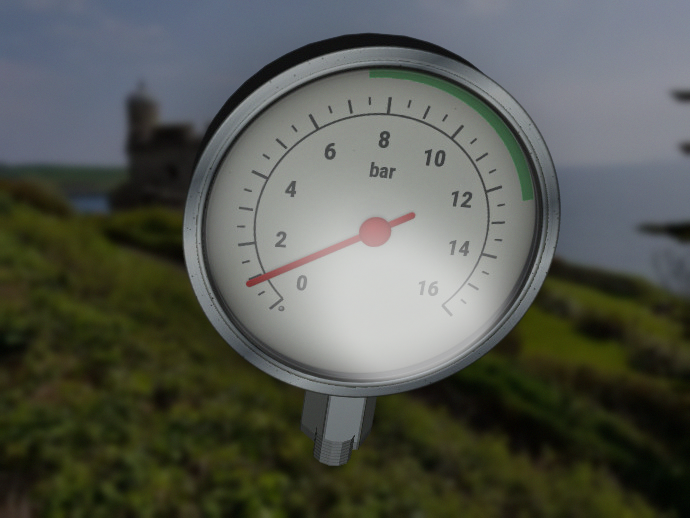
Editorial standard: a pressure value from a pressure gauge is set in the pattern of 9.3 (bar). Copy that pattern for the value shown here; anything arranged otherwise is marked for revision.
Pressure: 1 (bar)
